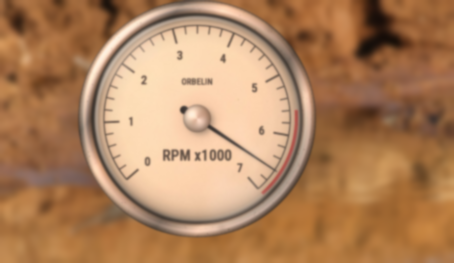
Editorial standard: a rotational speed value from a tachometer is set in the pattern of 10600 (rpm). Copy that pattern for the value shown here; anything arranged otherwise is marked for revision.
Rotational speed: 6600 (rpm)
